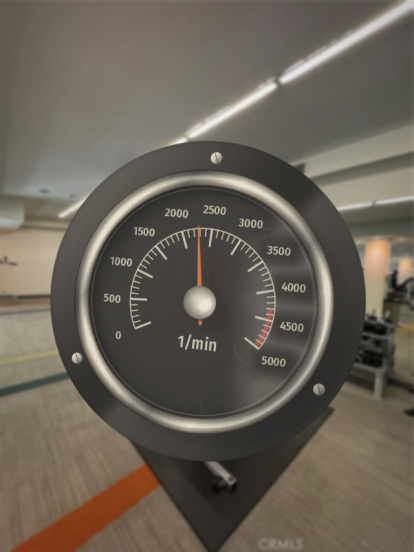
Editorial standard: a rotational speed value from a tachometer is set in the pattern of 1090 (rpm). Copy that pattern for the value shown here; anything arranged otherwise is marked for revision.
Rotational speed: 2300 (rpm)
